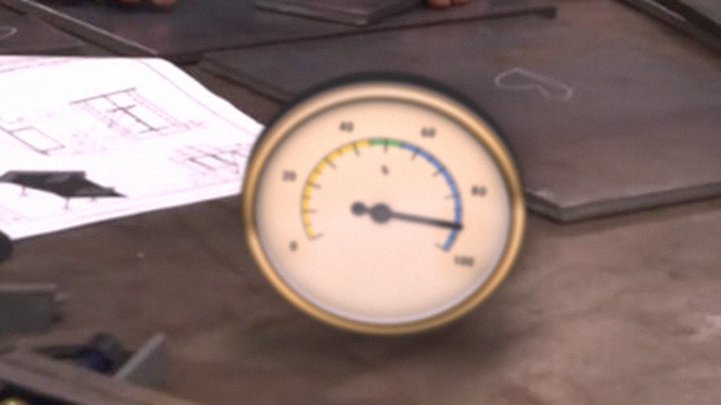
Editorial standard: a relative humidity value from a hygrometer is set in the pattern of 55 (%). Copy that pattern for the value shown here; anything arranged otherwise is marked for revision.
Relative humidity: 90 (%)
